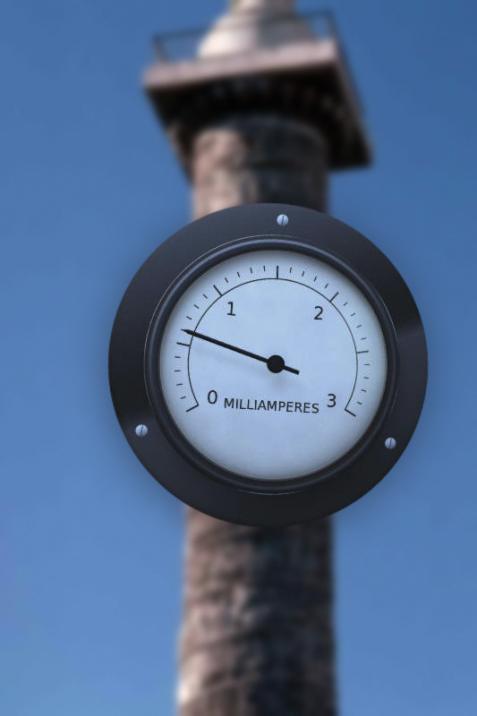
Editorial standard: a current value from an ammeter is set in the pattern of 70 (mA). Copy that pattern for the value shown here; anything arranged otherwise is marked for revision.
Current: 0.6 (mA)
